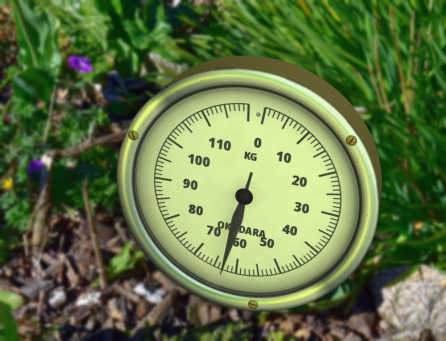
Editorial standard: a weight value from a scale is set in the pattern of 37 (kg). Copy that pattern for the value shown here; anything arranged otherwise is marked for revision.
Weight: 63 (kg)
